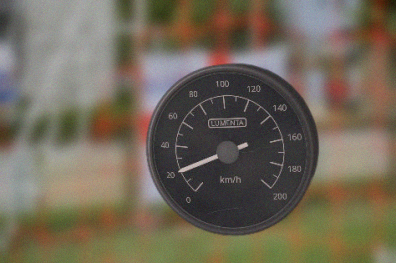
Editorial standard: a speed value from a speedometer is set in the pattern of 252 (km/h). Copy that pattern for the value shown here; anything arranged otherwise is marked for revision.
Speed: 20 (km/h)
